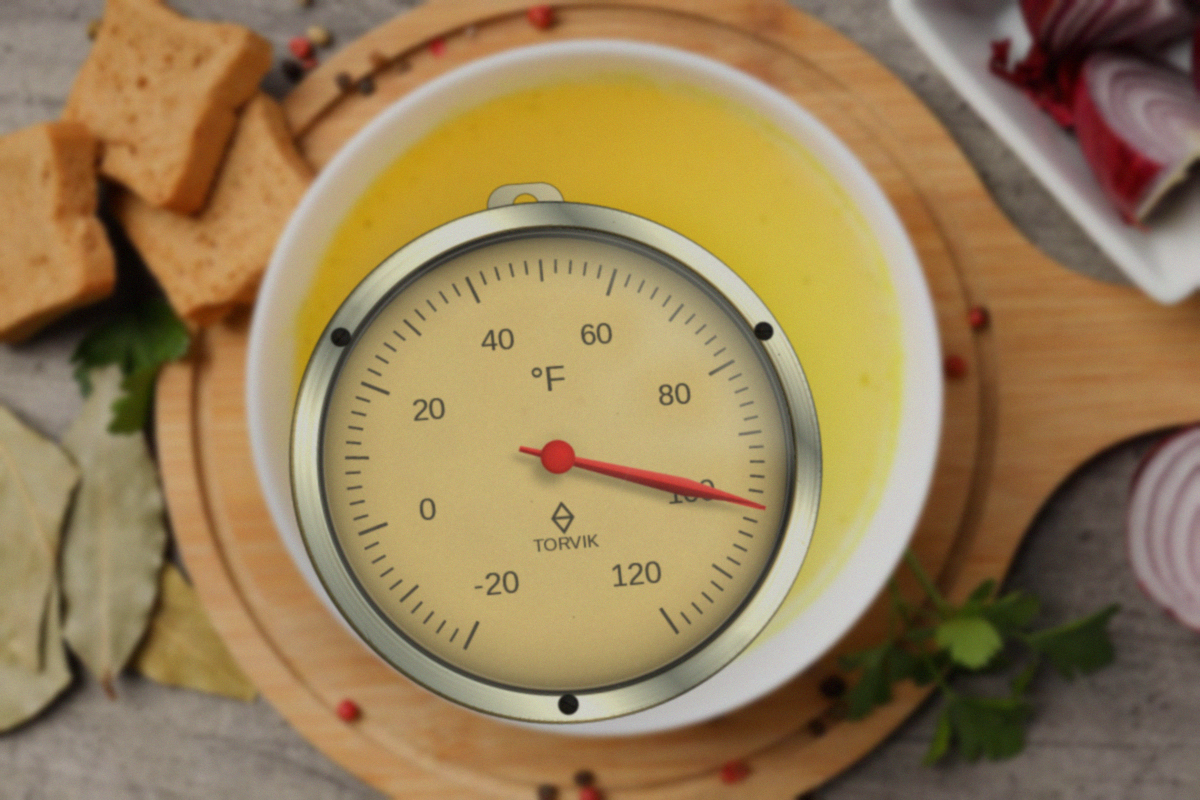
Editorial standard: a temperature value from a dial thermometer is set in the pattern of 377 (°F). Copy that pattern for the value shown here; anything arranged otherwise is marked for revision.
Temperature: 100 (°F)
